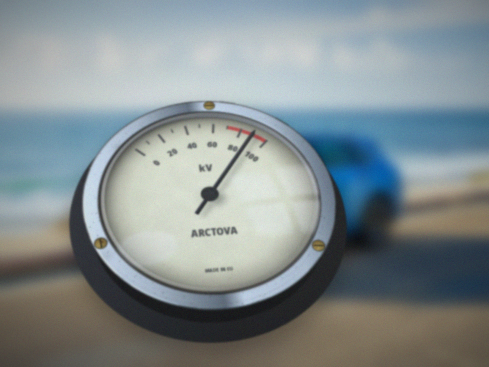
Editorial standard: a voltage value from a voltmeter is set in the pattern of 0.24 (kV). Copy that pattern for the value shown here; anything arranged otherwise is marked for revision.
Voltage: 90 (kV)
